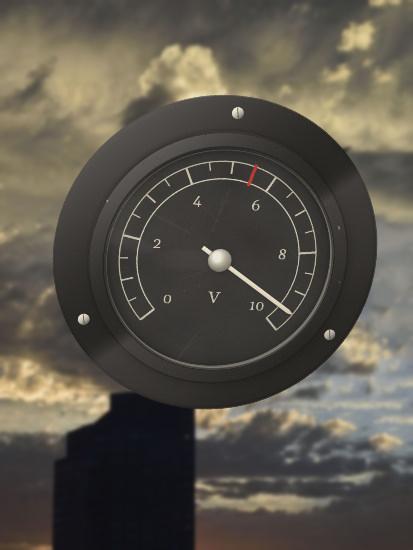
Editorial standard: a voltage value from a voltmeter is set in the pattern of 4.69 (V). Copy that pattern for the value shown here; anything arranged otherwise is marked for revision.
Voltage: 9.5 (V)
